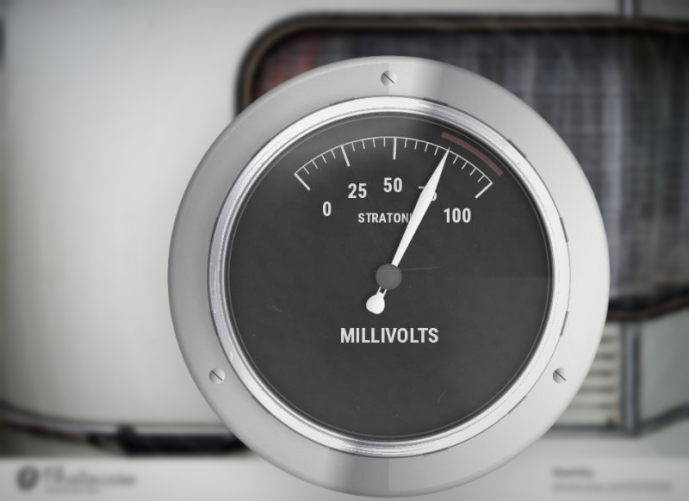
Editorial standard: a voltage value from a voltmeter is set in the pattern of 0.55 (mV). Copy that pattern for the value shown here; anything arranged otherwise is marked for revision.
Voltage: 75 (mV)
